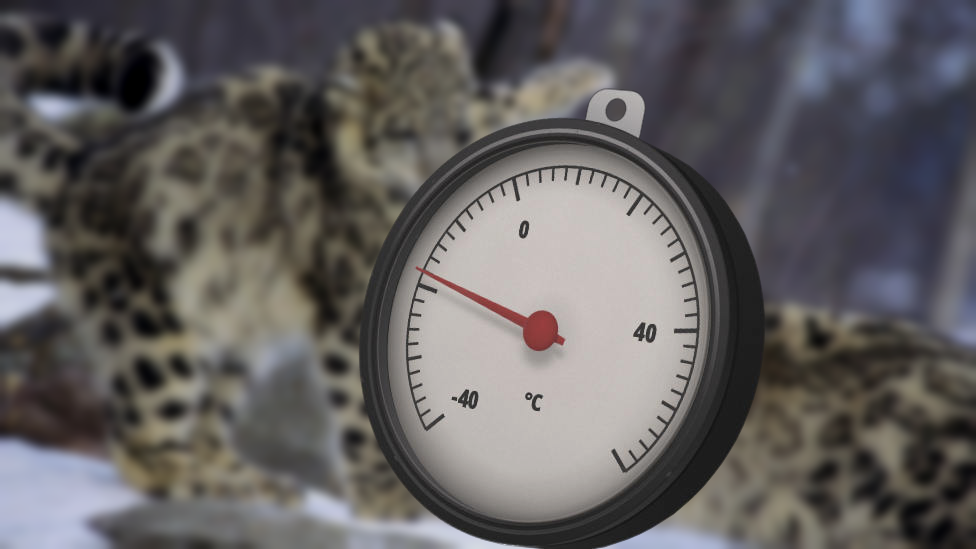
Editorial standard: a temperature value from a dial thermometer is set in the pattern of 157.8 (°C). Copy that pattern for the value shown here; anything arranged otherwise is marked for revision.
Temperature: -18 (°C)
